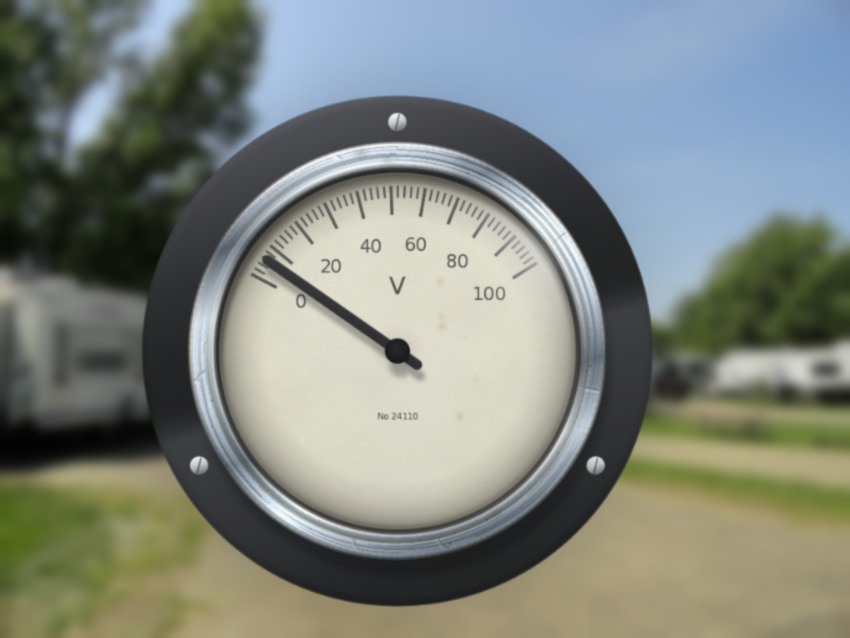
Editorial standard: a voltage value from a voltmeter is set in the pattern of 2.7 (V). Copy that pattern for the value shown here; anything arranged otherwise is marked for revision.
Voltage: 6 (V)
